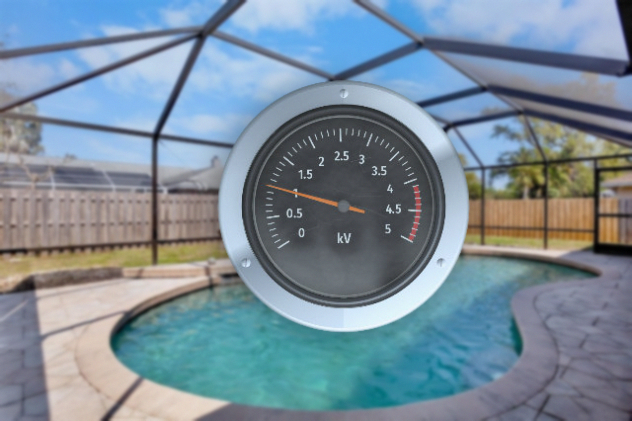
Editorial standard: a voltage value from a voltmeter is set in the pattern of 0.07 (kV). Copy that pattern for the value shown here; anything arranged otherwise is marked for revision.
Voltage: 1 (kV)
